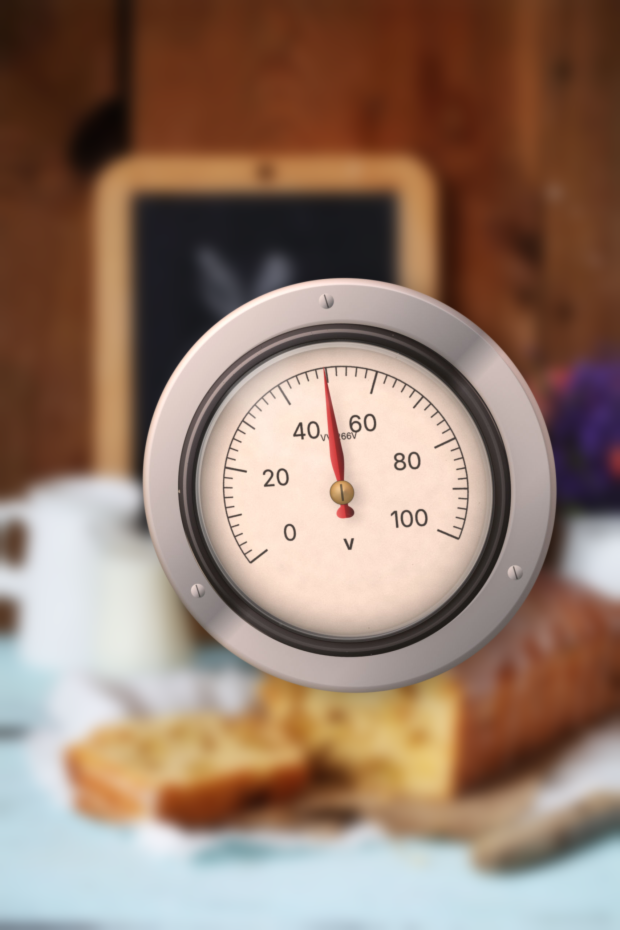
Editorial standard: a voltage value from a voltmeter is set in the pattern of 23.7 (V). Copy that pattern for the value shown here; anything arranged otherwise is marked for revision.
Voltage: 50 (V)
